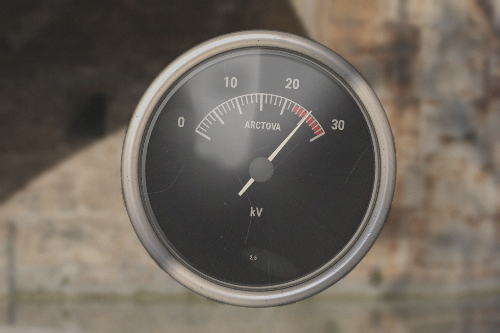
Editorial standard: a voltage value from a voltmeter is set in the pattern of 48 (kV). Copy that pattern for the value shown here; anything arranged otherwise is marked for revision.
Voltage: 25 (kV)
